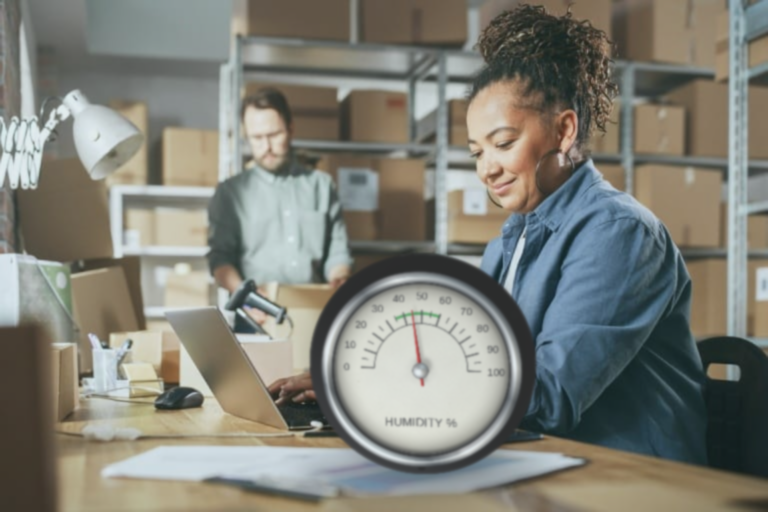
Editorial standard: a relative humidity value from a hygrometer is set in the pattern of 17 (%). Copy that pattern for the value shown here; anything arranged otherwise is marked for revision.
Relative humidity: 45 (%)
